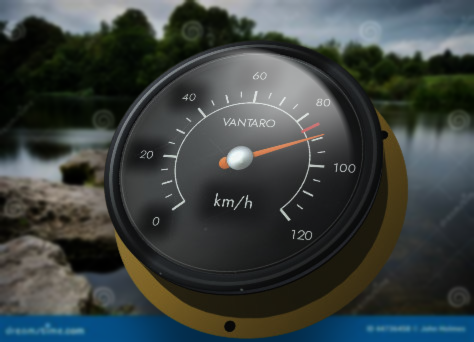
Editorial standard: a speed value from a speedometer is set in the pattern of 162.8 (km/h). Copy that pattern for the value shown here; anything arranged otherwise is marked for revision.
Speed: 90 (km/h)
